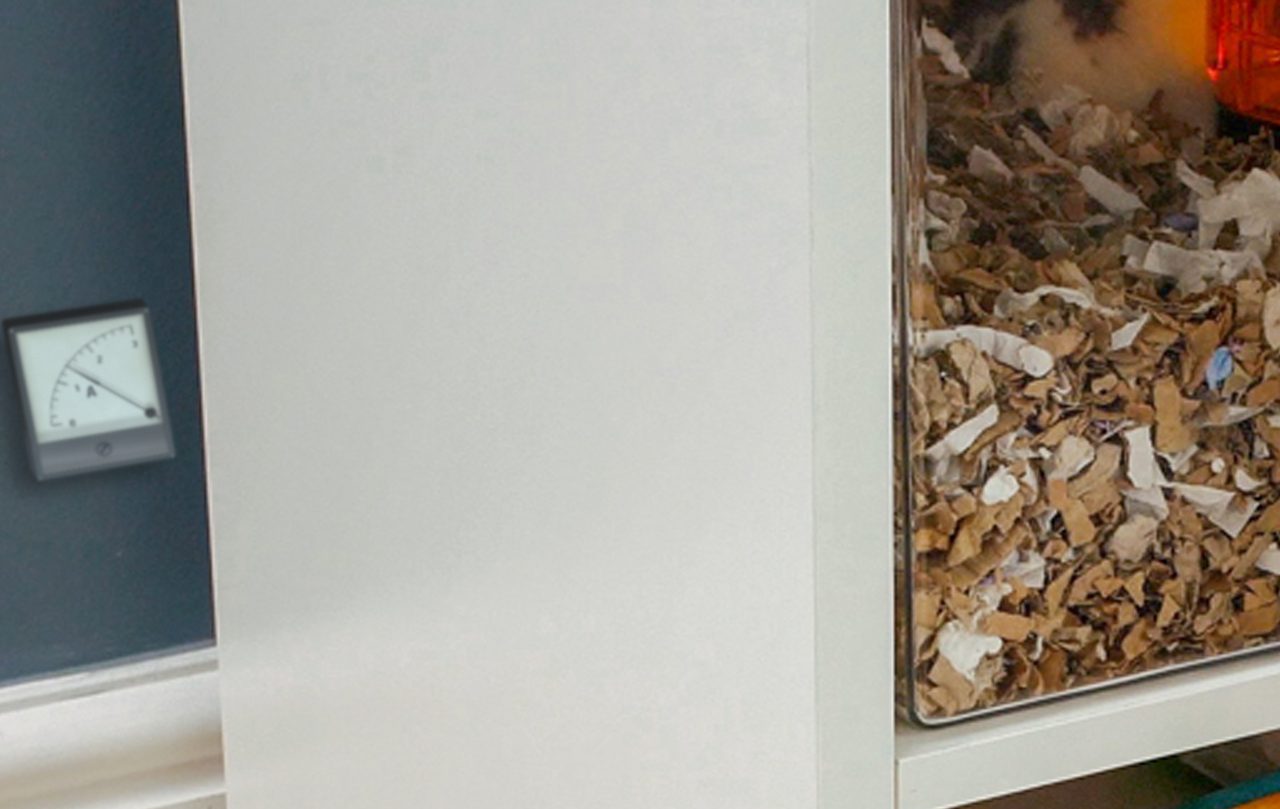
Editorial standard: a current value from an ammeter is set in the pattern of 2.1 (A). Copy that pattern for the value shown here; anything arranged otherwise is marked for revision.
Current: 1.4 (A)
